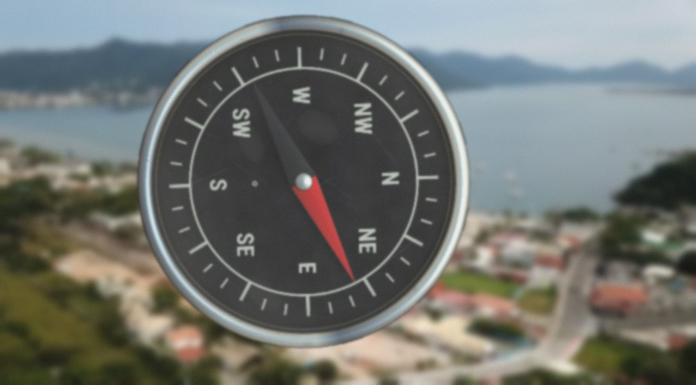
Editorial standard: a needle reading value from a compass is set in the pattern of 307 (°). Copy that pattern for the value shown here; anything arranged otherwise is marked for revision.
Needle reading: 65 (°)
